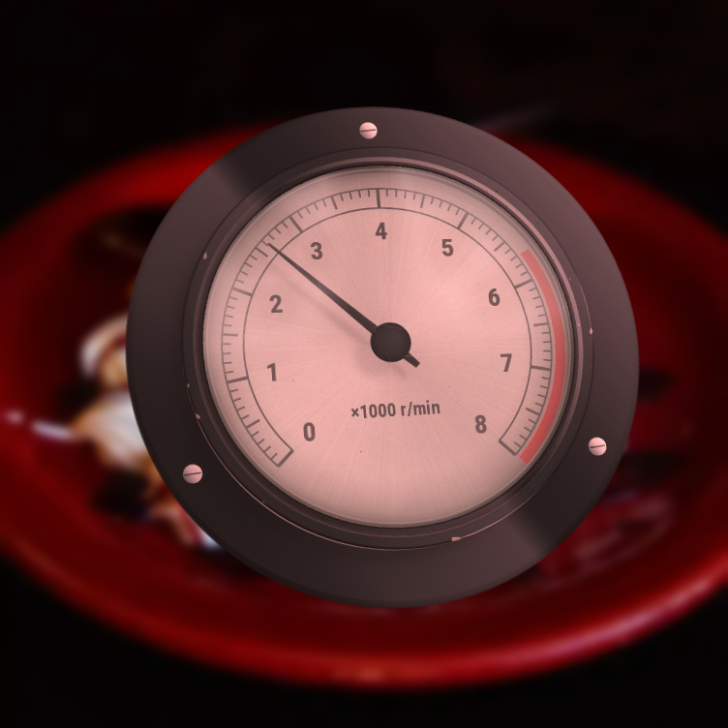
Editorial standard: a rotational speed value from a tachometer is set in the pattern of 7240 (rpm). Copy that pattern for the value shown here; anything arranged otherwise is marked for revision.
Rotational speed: 2600 (rpm)
